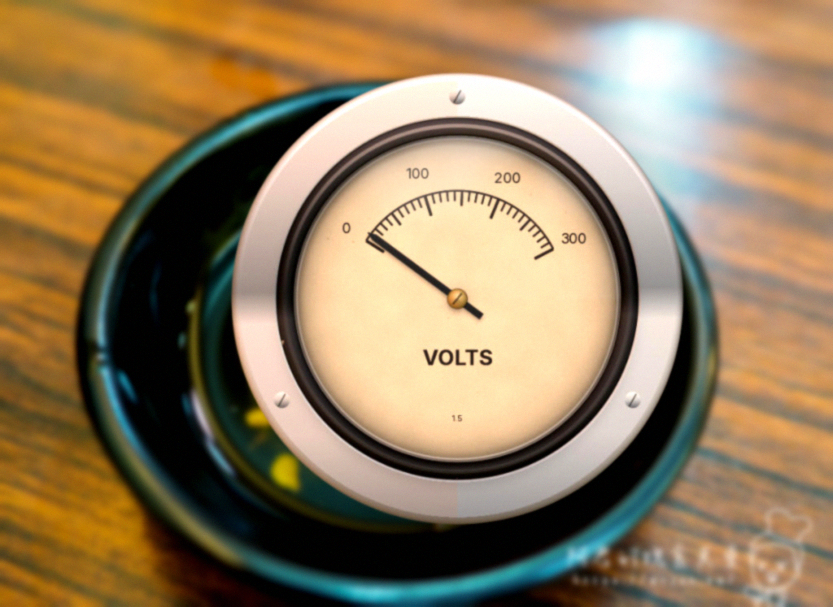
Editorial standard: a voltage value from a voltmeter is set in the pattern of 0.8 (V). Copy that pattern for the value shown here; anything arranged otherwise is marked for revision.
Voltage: 10 (V)
